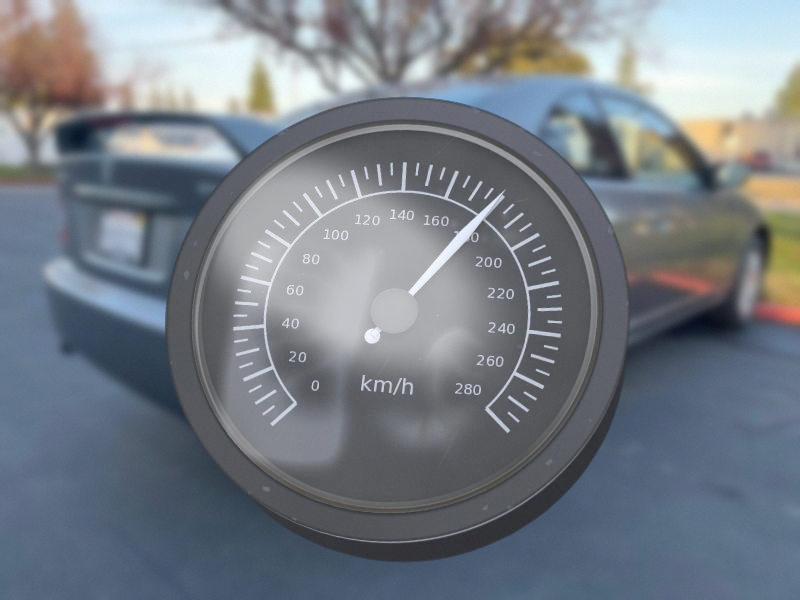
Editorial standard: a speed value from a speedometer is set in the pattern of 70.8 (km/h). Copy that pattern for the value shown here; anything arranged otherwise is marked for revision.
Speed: 180 (km/h)
